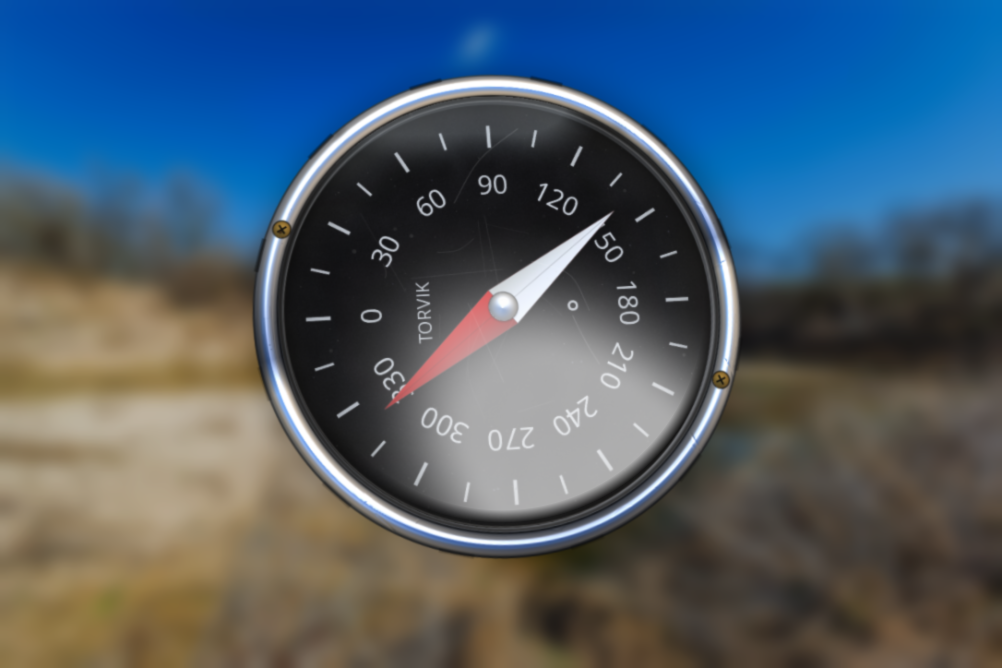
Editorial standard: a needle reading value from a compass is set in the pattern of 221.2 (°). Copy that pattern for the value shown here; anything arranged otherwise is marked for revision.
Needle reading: 322.5 (°)
